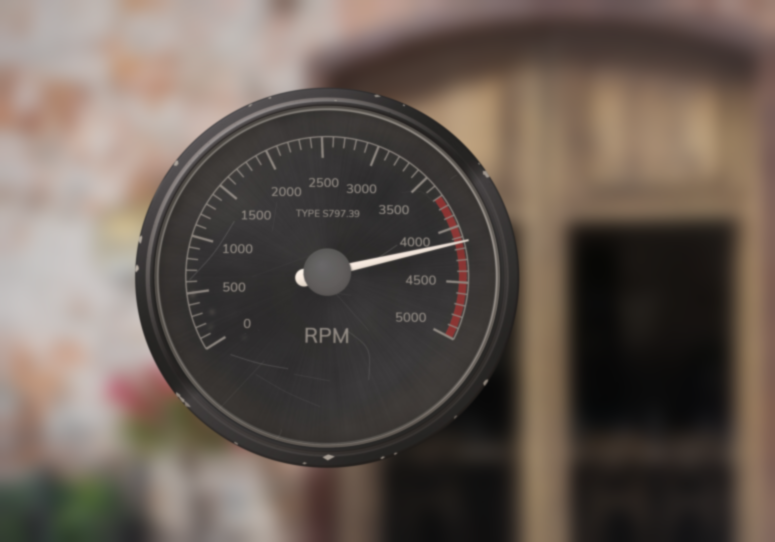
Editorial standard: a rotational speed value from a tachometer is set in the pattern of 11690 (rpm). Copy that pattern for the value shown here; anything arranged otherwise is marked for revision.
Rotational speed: 4150 (rpm)
